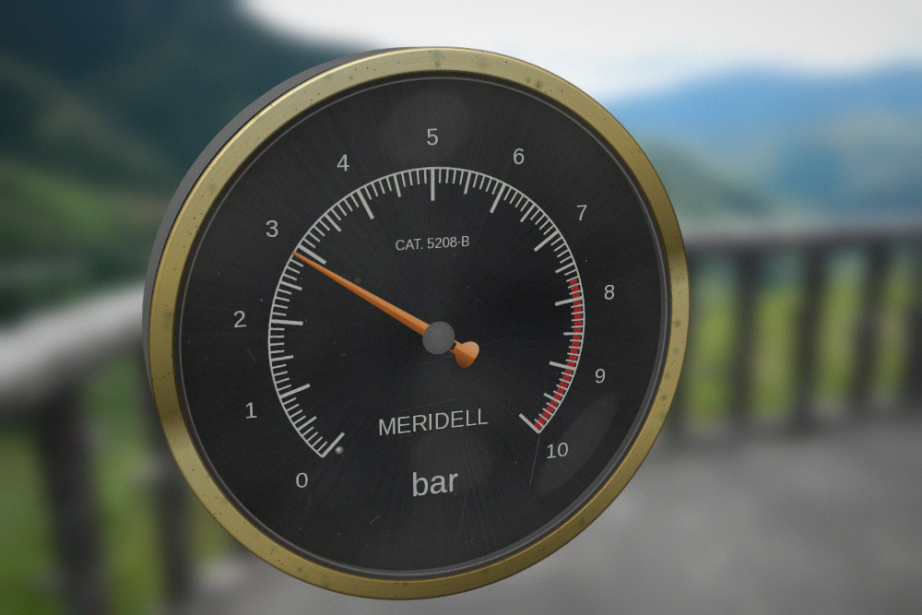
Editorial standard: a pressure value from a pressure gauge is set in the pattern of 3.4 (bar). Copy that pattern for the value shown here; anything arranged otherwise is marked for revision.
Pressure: 2.9 (bar)
